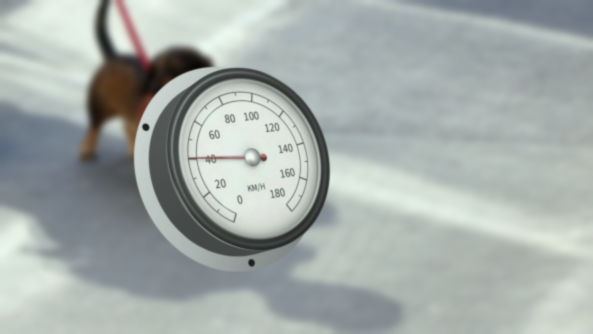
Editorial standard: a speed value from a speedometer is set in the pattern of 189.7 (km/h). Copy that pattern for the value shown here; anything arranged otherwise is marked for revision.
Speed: 40 (km/h)
